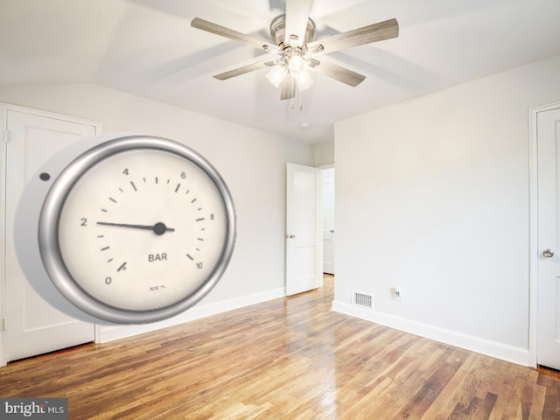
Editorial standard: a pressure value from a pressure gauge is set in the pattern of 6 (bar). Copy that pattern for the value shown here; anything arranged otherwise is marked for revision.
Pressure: 2 (bar)
